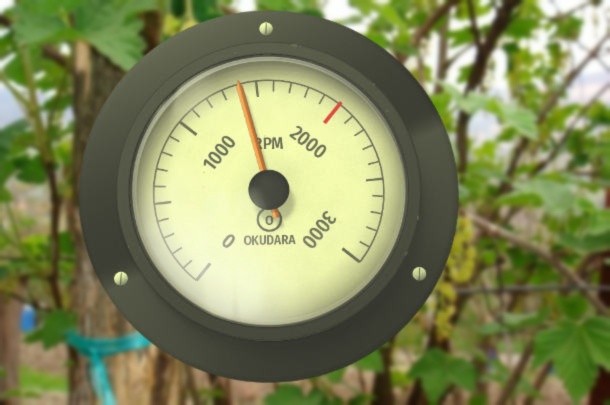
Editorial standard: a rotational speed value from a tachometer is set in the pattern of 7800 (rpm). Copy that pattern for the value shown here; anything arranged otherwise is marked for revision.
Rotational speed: 1400 (rpm)
